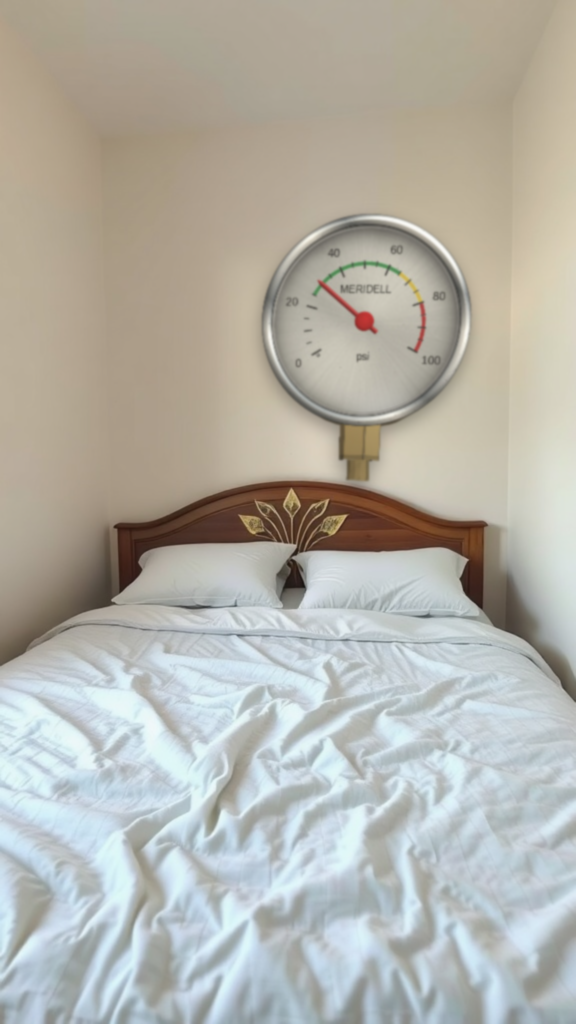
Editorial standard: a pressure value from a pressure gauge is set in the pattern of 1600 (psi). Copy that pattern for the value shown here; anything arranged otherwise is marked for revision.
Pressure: 30 (psi)
